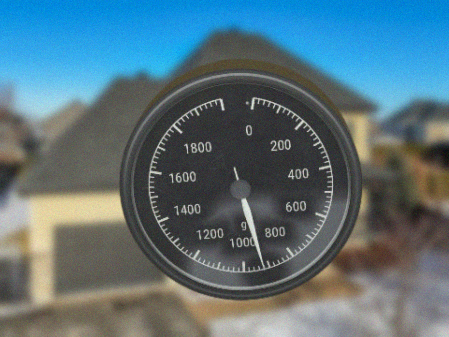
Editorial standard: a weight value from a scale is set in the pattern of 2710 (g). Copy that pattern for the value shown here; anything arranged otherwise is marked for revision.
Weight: 920 (g)
